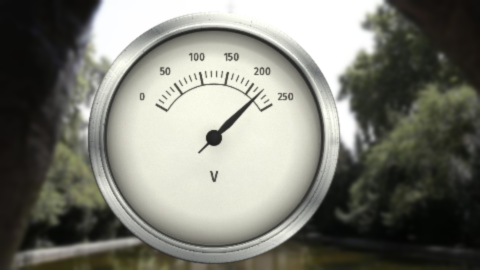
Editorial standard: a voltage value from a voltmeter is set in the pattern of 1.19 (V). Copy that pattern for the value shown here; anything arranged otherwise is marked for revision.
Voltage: 220 (V)
